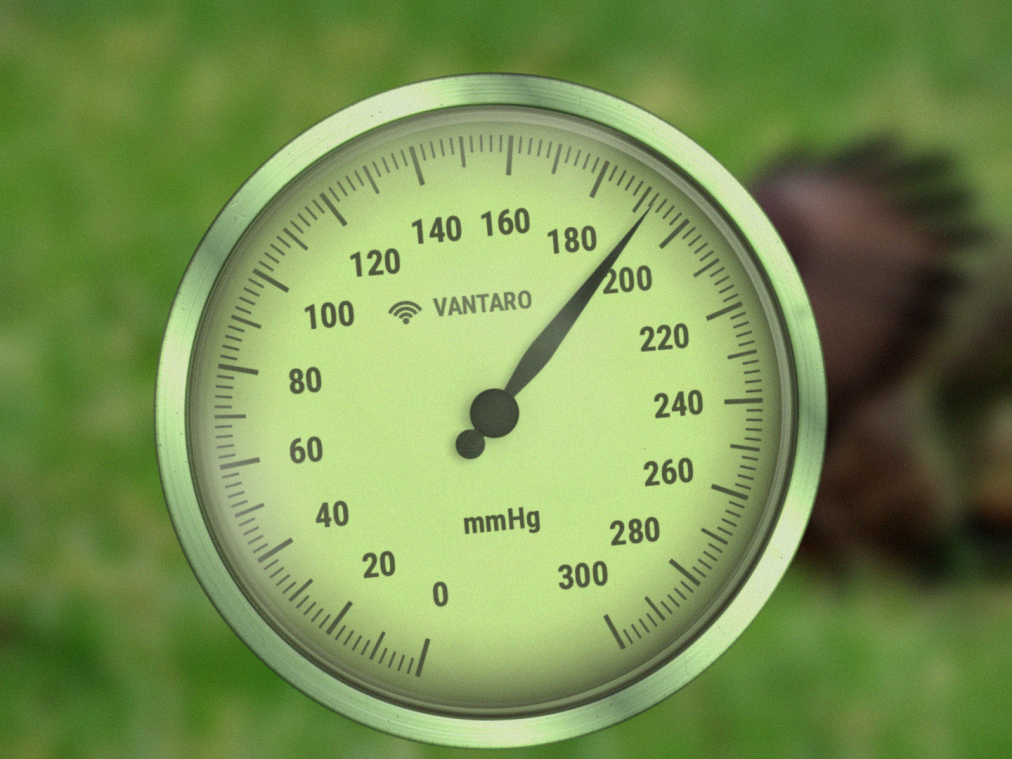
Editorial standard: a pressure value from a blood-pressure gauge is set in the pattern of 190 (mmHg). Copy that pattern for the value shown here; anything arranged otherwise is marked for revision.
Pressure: 192 (mmHg)
